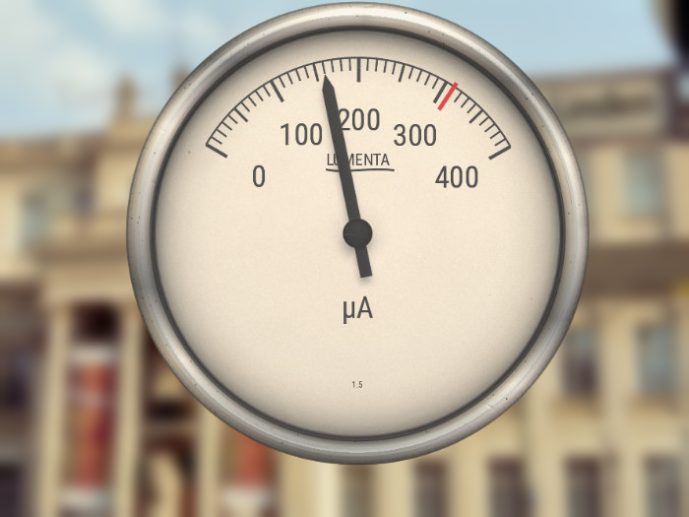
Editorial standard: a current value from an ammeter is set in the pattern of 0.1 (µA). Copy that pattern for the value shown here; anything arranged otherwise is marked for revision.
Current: 160 (µA)
